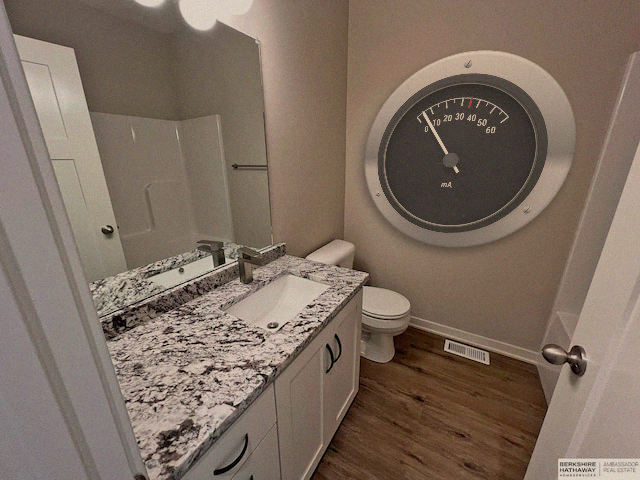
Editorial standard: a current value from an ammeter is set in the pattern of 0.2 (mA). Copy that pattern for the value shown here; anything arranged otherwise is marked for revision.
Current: 5 (mA)
